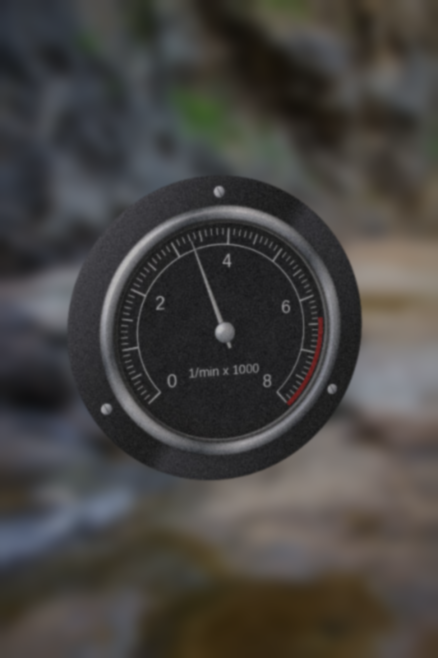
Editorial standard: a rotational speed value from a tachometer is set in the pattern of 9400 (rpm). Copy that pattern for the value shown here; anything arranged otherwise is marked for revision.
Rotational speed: 3300 (rpm)
